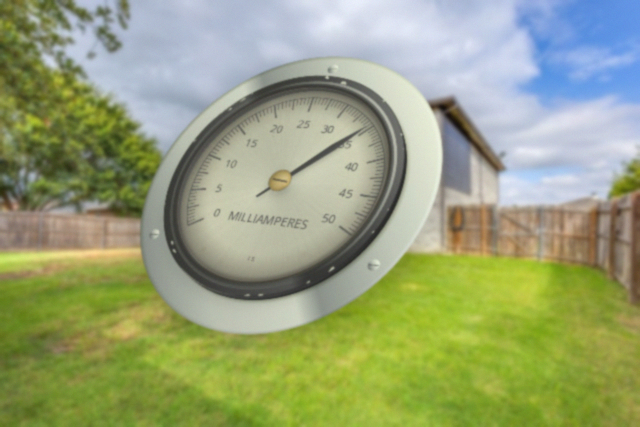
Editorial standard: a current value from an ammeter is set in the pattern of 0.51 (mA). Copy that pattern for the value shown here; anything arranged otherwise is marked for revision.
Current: 35 (mA)
